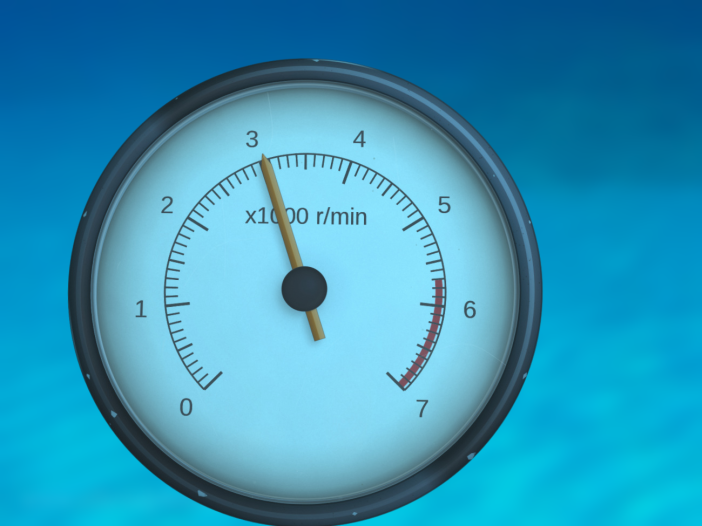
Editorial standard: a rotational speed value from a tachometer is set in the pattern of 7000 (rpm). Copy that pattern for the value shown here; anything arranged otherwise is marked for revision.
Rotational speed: 3050 (rpm)
